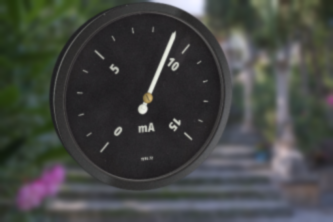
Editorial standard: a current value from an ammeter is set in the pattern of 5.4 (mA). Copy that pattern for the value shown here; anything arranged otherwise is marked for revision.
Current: 9 (mA)
